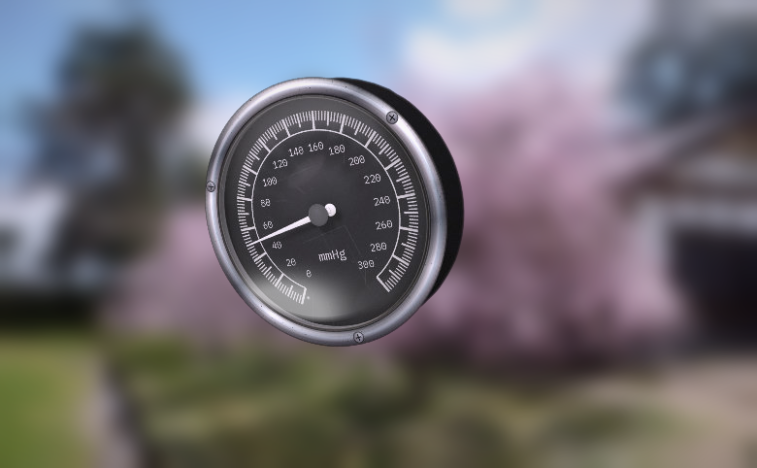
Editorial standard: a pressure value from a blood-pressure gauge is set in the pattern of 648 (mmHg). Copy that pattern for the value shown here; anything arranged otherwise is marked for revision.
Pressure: 50 (mmHg)
